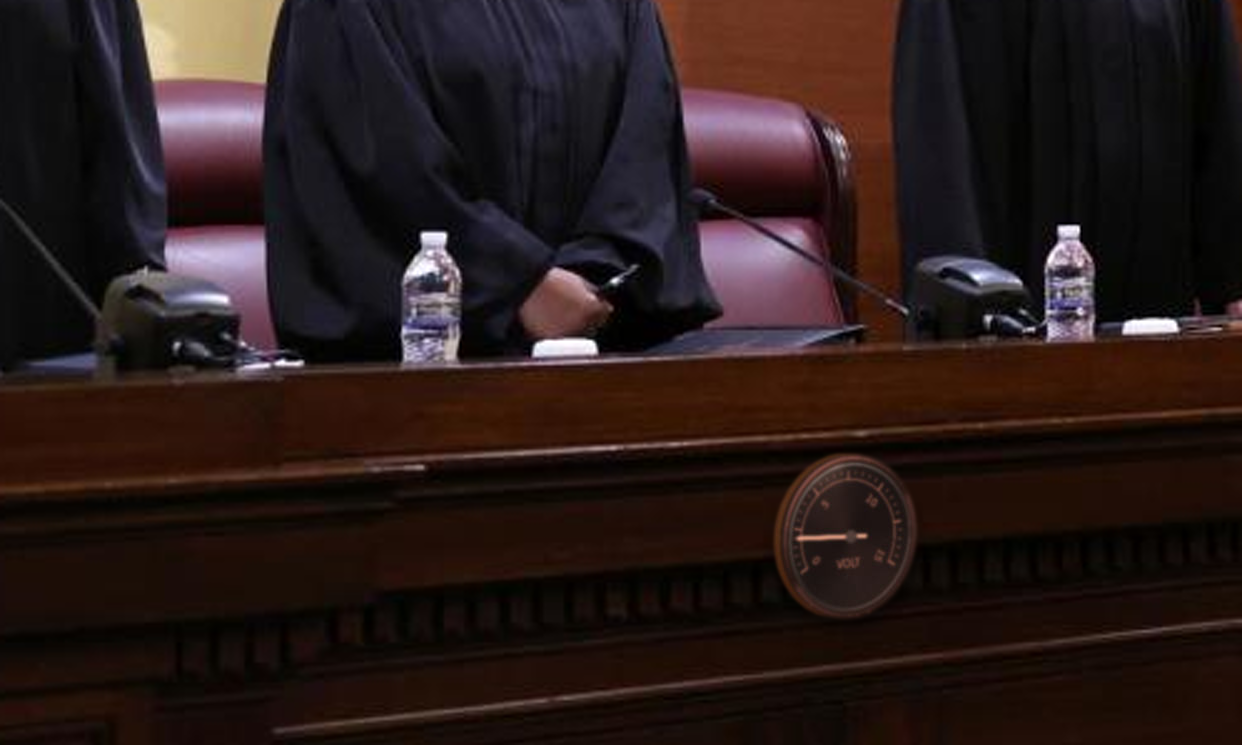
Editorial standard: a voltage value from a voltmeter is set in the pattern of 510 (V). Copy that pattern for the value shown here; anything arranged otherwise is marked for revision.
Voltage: 2 (V)
